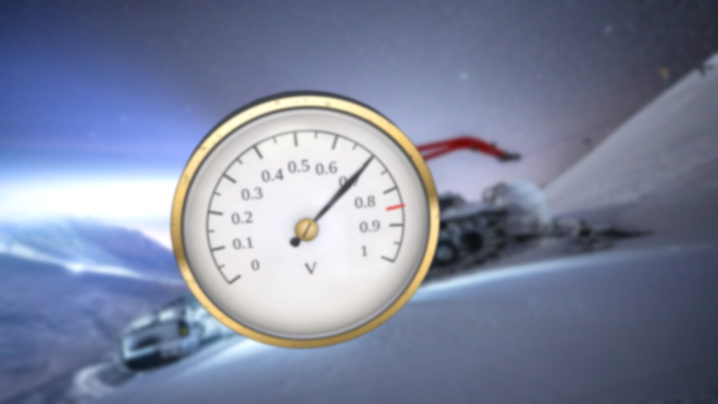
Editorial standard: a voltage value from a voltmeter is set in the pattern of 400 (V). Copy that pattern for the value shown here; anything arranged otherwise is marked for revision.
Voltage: 0.7 (V)
